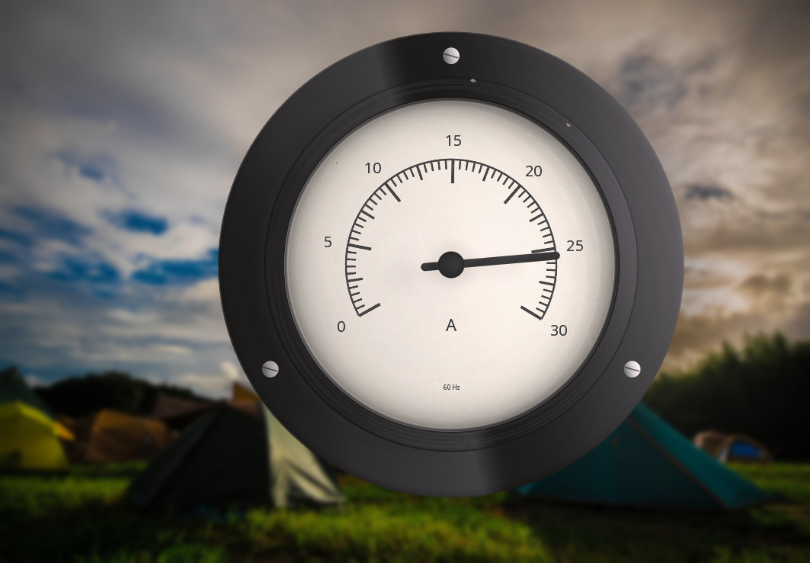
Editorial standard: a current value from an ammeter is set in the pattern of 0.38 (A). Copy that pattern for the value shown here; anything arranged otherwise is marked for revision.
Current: 25.5 (A)
